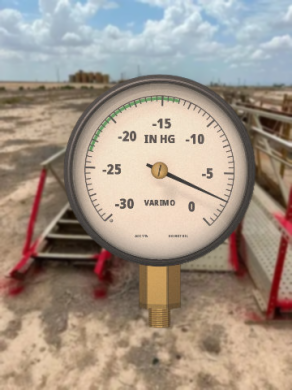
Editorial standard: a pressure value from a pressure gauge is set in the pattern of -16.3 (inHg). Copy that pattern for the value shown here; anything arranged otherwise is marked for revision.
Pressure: -2.5 (inHg)
